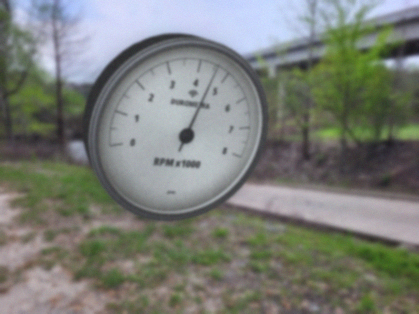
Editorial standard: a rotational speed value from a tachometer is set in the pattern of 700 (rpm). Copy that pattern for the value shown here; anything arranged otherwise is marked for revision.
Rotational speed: 4500 (rpm)
